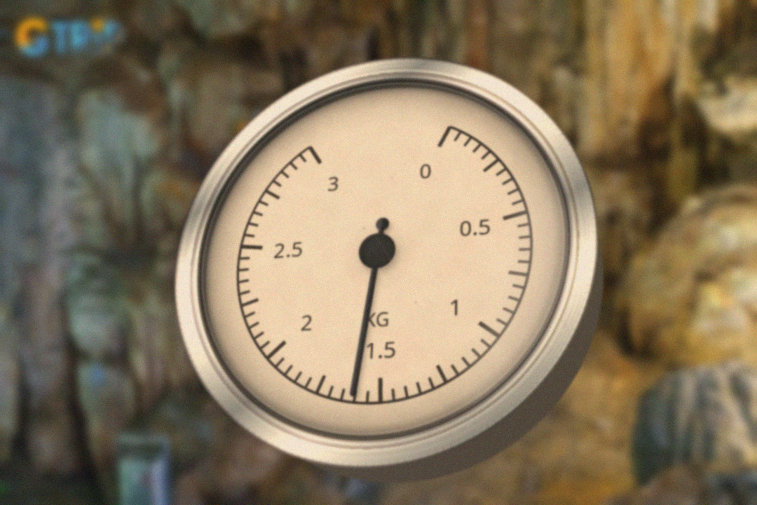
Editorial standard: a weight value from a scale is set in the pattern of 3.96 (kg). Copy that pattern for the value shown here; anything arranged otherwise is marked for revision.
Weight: 1.6 (kg)
